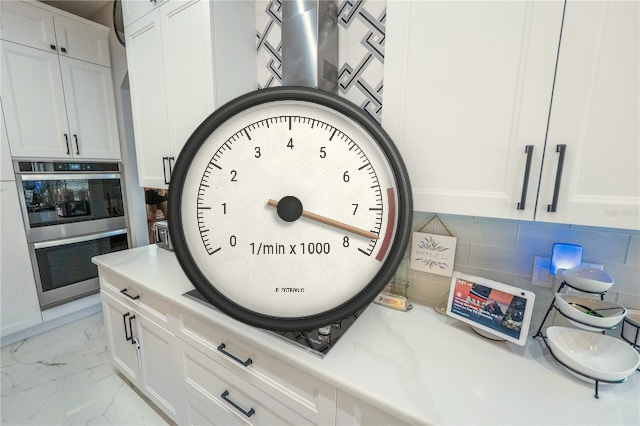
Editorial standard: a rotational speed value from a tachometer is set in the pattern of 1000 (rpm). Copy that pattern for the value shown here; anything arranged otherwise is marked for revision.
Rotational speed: 7600 (rpm)
